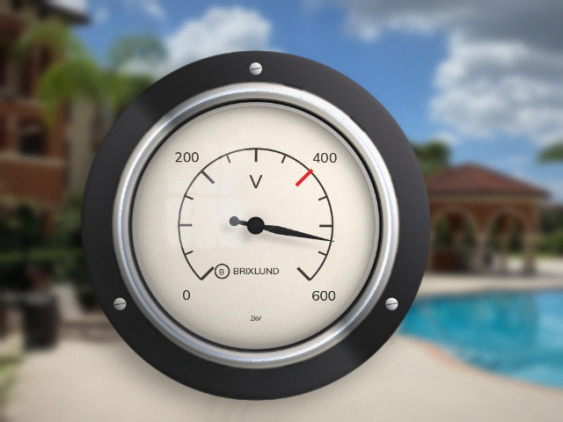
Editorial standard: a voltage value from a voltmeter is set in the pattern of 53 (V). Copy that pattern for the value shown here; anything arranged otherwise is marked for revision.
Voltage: 525 (V)
